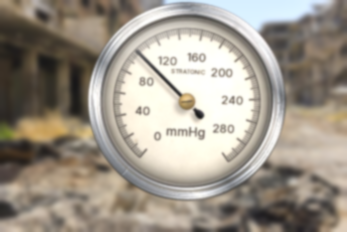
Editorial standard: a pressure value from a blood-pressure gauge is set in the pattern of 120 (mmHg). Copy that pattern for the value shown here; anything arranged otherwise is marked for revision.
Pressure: 100 (mmHg)
